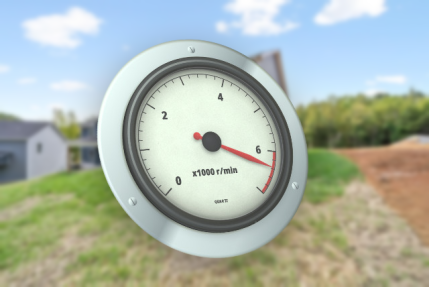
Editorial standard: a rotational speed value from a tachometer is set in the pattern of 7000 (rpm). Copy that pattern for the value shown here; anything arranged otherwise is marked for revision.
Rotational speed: 6400 (rpm)
